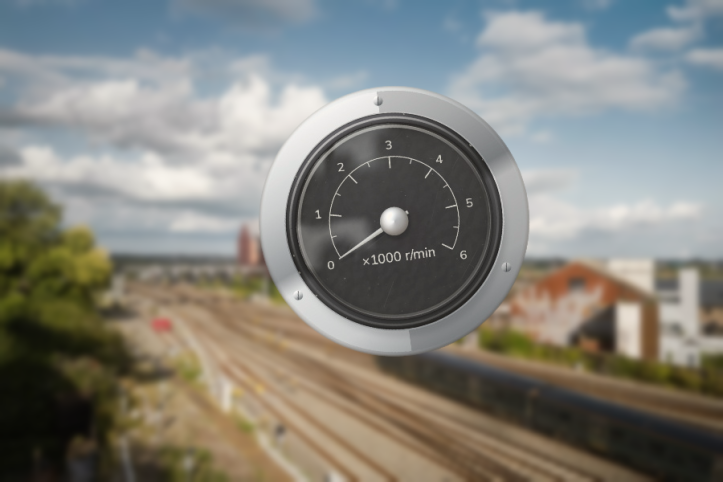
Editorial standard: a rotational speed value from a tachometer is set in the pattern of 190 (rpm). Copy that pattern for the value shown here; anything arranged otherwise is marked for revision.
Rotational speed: 0 (rpm)
